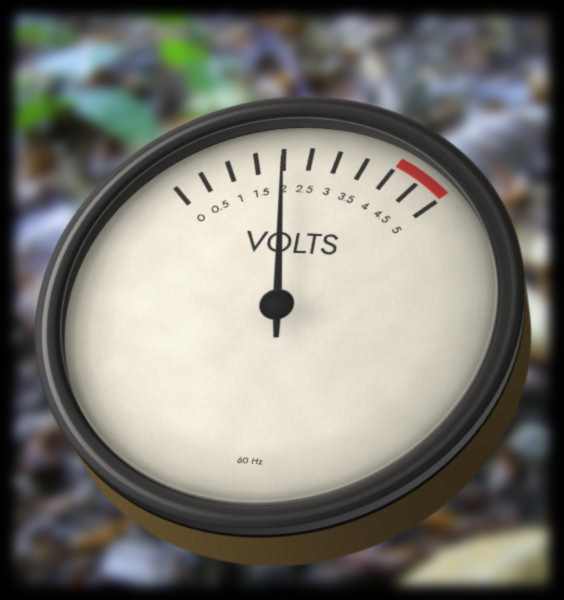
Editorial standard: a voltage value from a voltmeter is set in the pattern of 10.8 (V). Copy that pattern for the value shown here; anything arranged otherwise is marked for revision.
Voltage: 2 (V)
